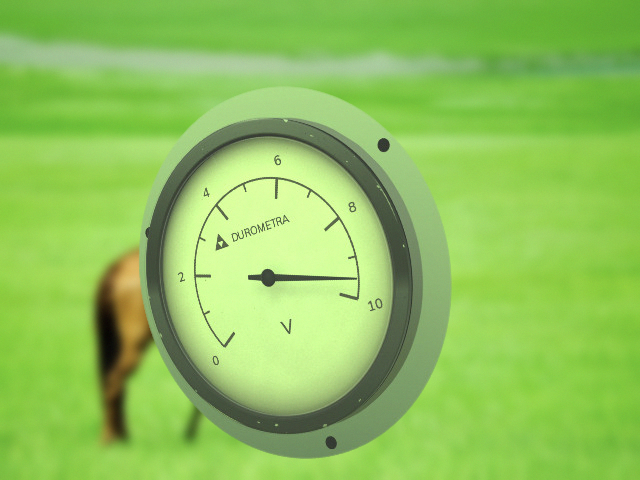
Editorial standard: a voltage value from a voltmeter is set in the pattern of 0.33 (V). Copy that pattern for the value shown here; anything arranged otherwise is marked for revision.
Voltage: 9.5 (V)
